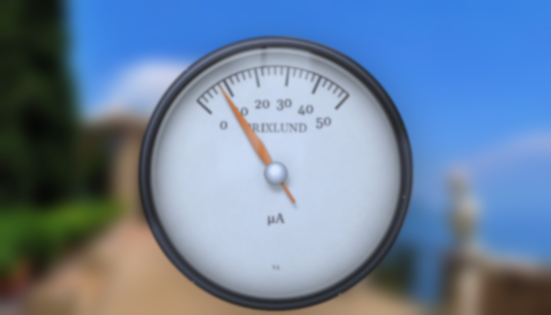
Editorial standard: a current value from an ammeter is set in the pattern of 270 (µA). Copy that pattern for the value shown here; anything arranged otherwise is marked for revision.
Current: 8 (µA)
